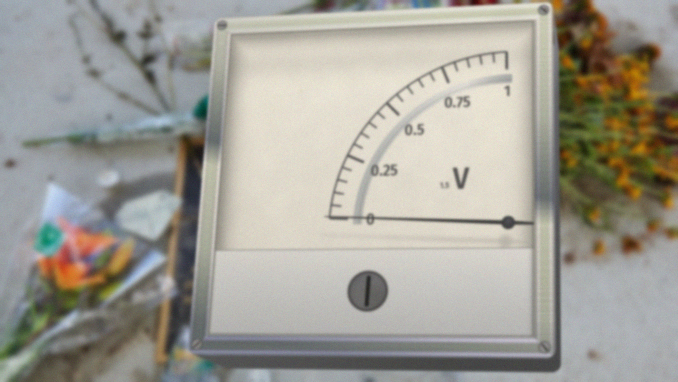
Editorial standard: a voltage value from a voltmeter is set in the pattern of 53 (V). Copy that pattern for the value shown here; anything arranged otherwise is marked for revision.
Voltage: 0 (V)
